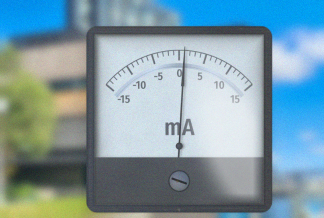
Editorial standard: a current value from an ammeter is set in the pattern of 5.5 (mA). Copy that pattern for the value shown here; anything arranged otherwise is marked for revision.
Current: 1 (mA)
